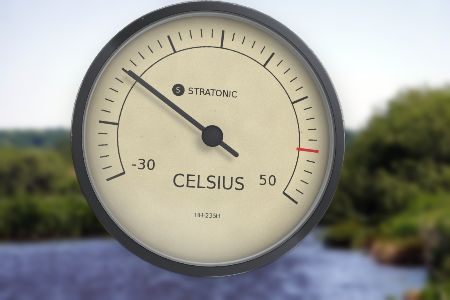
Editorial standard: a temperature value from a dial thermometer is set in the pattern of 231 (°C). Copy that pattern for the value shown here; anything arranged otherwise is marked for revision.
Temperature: -10 (°C)
